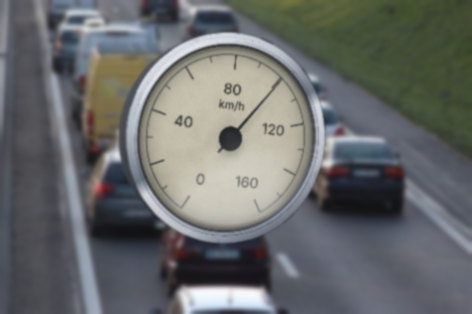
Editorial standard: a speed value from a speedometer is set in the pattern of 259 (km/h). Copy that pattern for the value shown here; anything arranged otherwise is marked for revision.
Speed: 100 (km/h)
